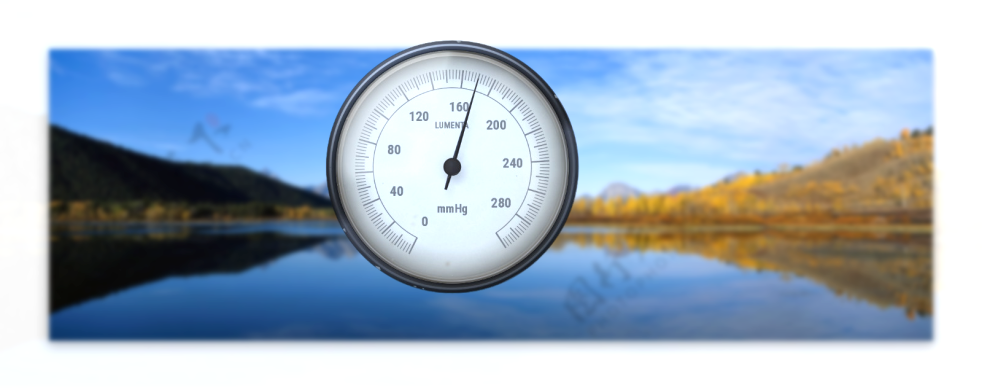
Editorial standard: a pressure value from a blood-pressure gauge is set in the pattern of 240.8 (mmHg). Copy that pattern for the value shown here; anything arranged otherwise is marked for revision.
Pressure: 170 (mmHg)
